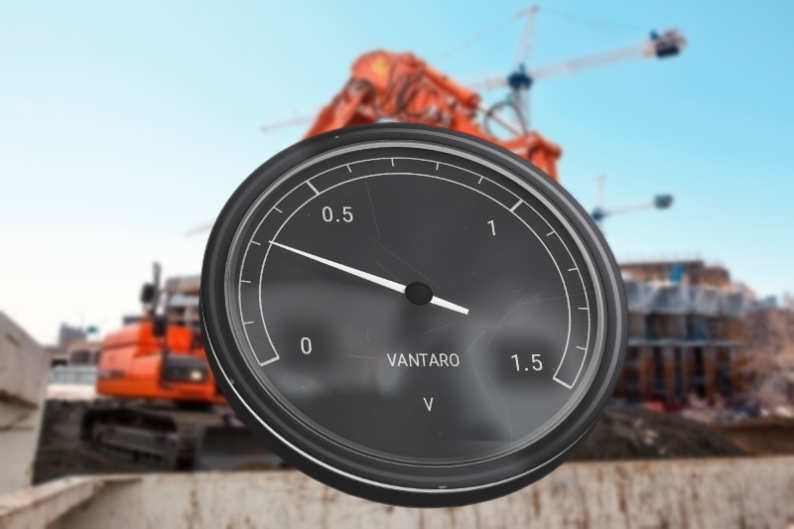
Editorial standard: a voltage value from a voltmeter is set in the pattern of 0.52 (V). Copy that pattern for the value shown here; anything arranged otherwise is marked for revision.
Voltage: 0.3 (V)
